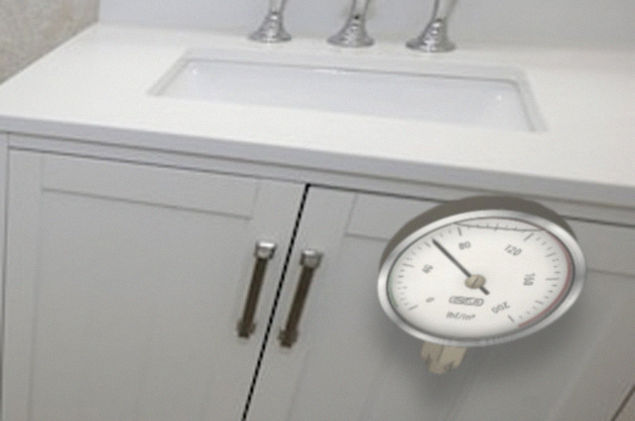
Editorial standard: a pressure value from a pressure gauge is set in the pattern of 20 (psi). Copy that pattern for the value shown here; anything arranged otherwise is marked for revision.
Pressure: 65 (psi)
